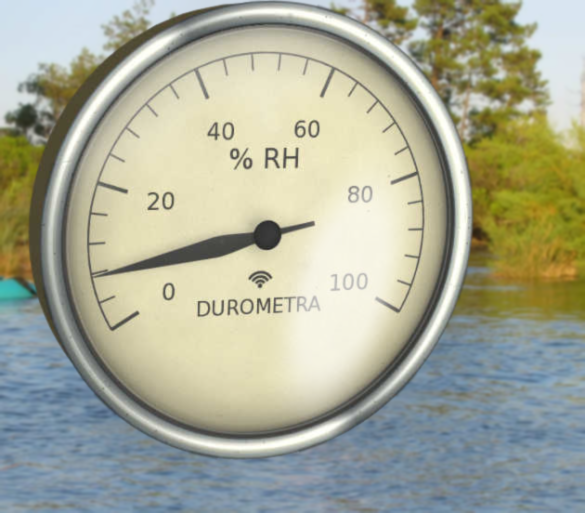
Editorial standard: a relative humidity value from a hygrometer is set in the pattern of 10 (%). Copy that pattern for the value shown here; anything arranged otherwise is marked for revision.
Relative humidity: 8 (%)
